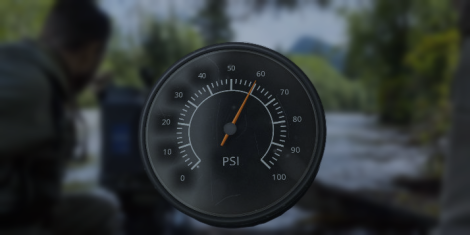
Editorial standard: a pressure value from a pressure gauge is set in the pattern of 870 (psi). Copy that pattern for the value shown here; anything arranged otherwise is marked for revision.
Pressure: 60 (psi)
